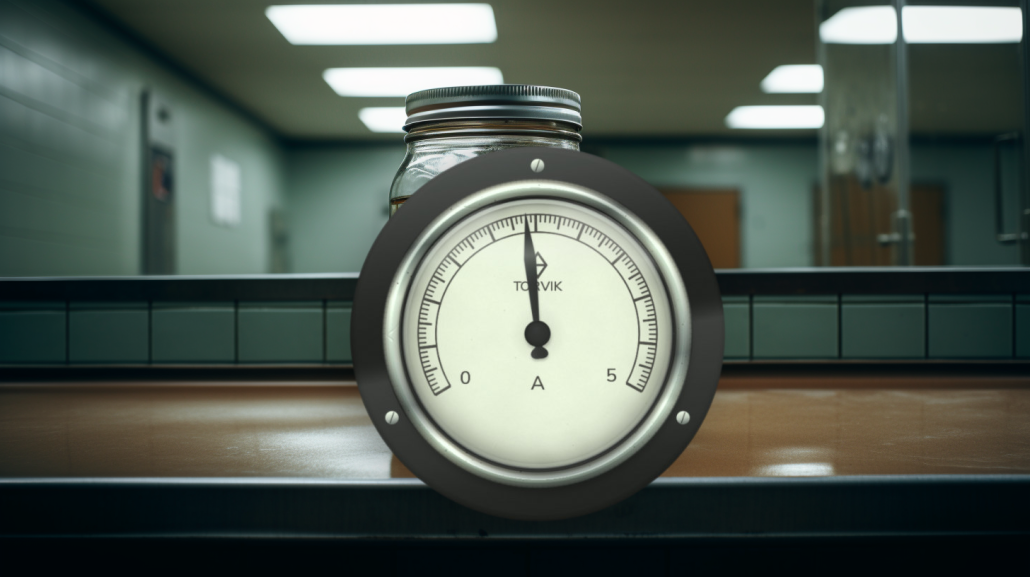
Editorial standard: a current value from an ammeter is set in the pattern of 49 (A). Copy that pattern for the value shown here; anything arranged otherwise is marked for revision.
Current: 2.4 (A)
